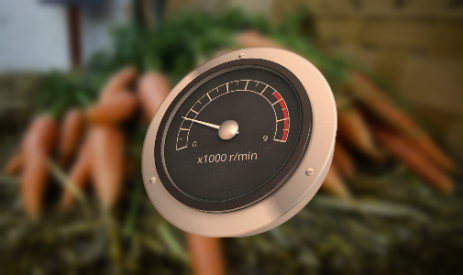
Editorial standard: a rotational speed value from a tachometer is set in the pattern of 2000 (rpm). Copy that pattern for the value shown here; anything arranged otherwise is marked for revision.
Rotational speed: 1500 (rpm)
